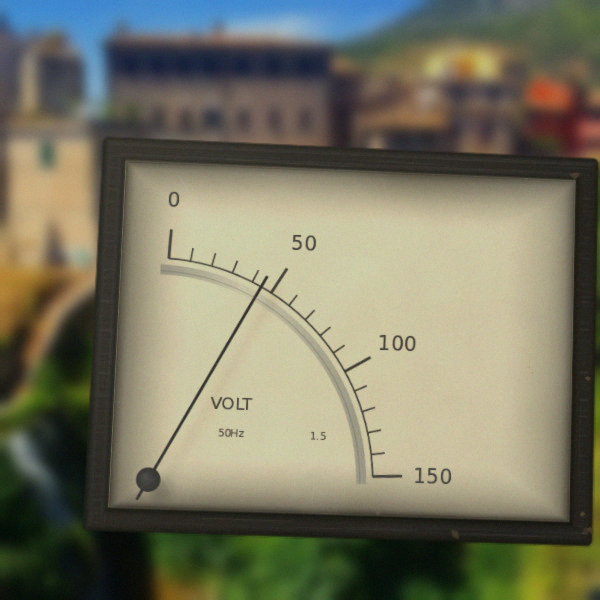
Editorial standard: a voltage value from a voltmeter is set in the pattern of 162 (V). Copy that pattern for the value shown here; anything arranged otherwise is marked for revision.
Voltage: 45 (V)
